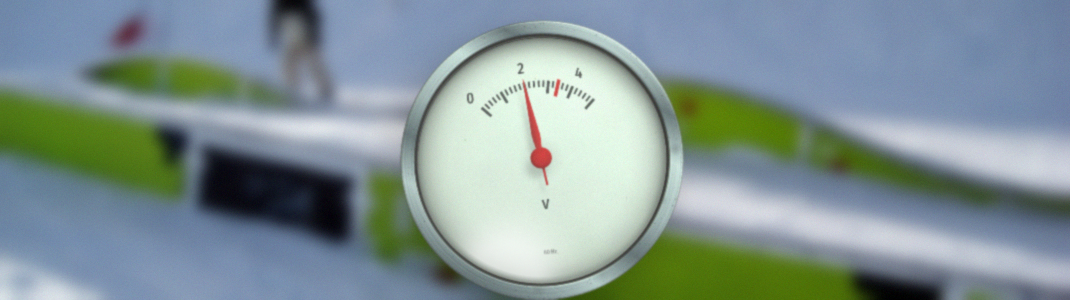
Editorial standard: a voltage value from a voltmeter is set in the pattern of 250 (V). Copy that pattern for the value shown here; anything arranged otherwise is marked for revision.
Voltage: 2 (V)
